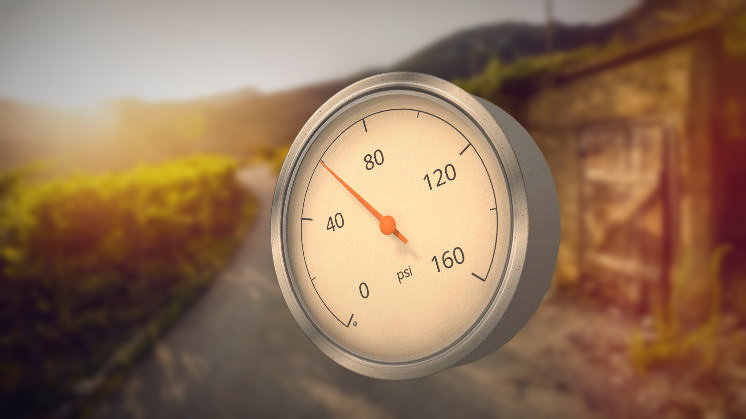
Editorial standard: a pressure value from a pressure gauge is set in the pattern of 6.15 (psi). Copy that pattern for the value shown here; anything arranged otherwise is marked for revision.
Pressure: 60 (psi)
